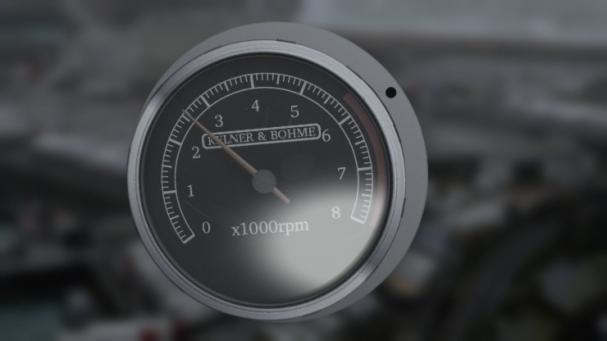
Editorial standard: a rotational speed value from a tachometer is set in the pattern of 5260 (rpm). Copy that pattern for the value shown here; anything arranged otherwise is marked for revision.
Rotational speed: 2600 (rpm)
